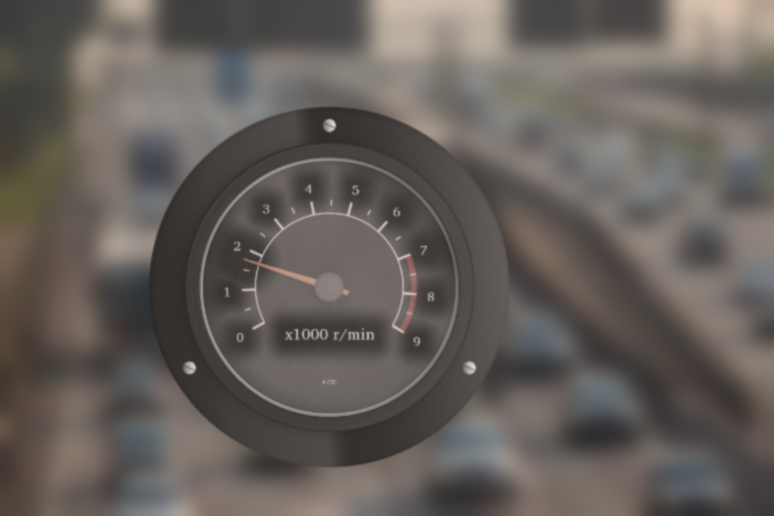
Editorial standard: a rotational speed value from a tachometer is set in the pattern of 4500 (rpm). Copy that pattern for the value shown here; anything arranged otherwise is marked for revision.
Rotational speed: 1750 (rpm)
